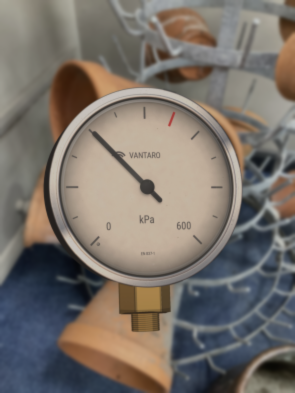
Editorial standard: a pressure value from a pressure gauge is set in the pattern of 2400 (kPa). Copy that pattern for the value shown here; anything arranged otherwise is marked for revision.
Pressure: 200 (kPa)
